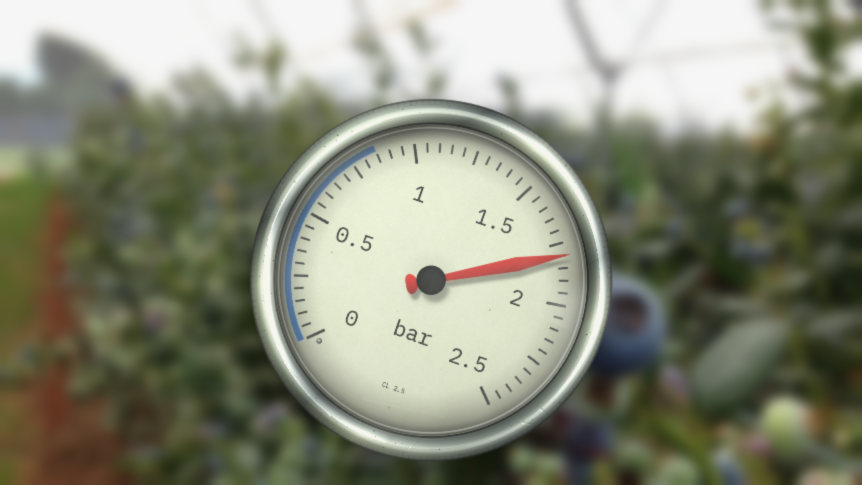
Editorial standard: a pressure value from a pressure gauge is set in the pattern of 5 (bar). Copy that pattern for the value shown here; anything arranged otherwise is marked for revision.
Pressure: 1.8 (bar)
